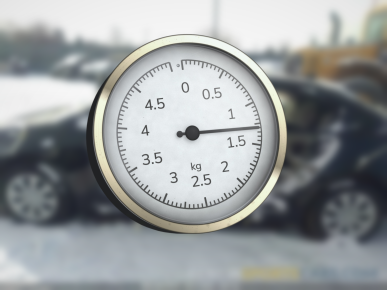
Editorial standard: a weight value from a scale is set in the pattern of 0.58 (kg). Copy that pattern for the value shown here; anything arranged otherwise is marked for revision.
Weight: 1.3 (kg)
